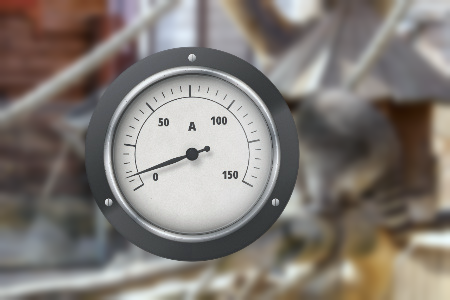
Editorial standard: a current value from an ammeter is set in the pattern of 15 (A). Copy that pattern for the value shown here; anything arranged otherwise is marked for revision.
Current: 7.5 (A)
